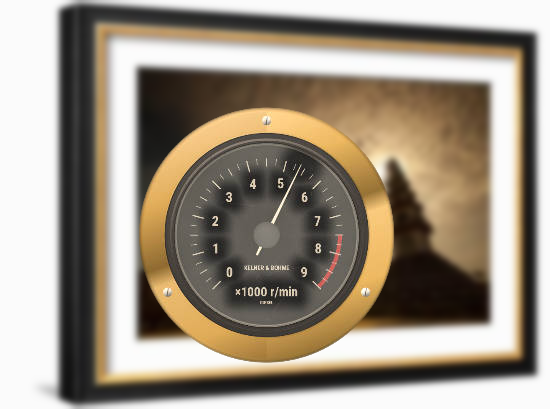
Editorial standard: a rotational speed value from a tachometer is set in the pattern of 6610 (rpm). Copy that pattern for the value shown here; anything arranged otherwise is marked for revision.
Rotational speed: 5375 (rpm)
